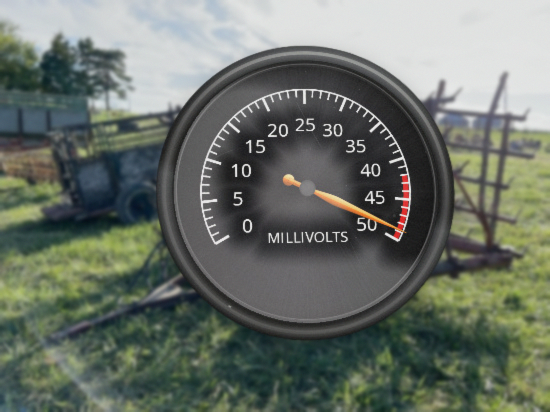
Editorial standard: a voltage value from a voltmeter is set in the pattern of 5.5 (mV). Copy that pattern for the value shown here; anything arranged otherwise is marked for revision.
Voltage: 49 (mV)
